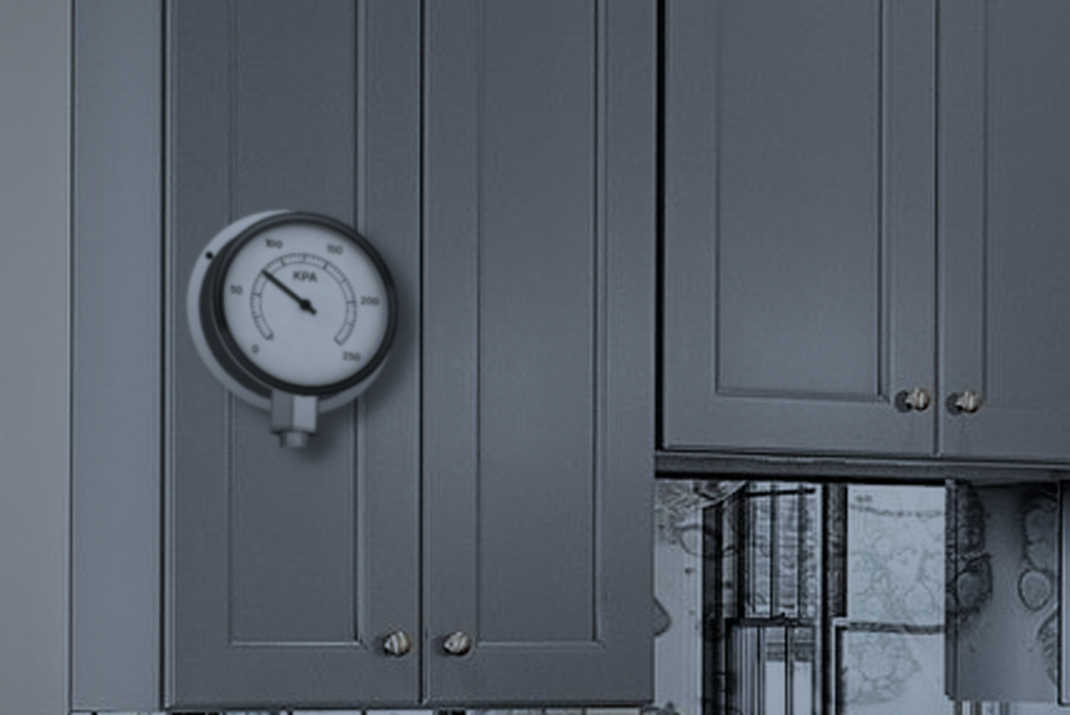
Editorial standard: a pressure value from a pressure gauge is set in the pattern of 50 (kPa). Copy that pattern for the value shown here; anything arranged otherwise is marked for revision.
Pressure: 75 (kPa)
